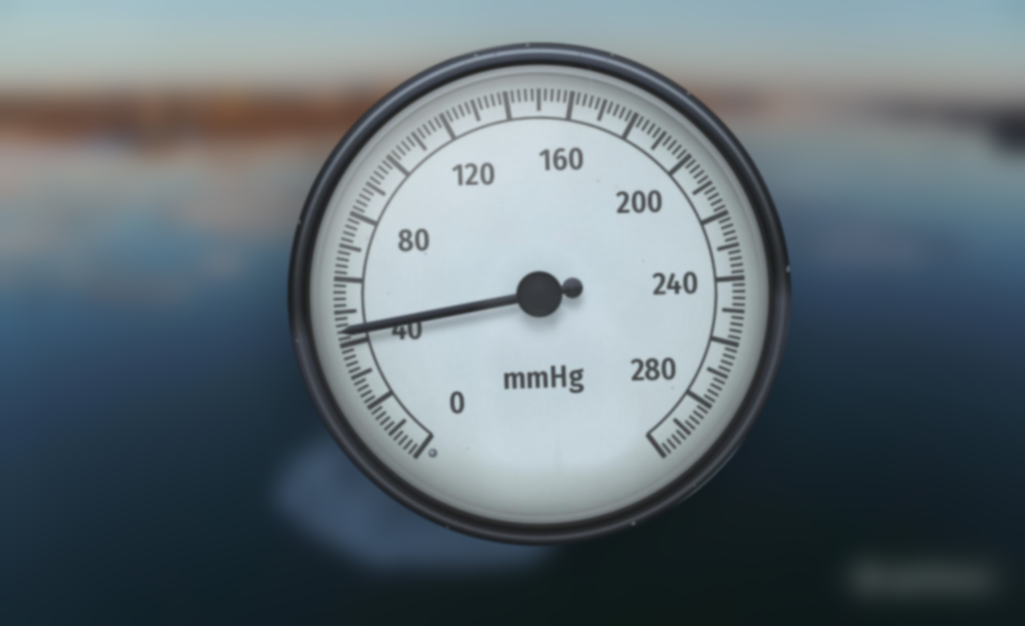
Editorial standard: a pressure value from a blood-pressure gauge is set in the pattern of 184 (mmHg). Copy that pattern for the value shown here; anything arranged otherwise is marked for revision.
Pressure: 44 (mmHg)
